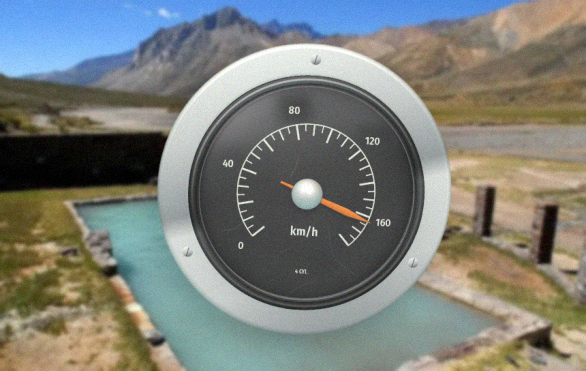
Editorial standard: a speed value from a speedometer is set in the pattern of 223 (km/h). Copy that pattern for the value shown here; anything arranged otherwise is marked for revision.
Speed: 162.5 (km/h)
